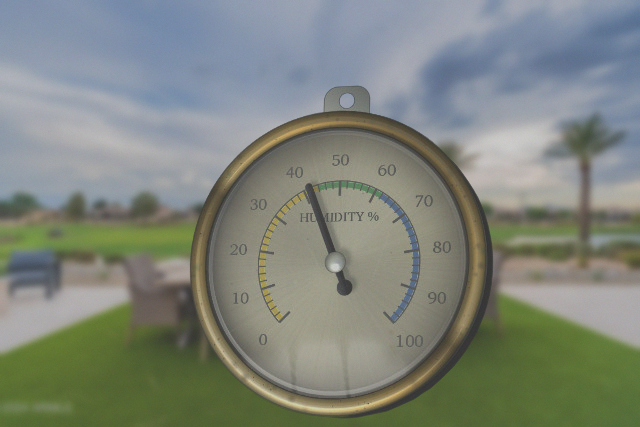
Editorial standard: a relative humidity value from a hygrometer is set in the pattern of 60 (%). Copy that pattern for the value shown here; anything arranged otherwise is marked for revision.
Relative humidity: 42 (%)
